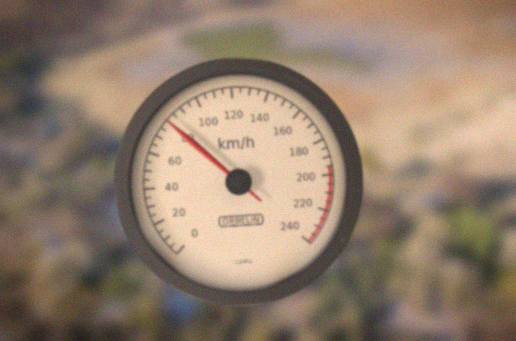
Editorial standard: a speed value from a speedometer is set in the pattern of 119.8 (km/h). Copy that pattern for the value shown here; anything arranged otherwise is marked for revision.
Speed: 80 (km/h)
